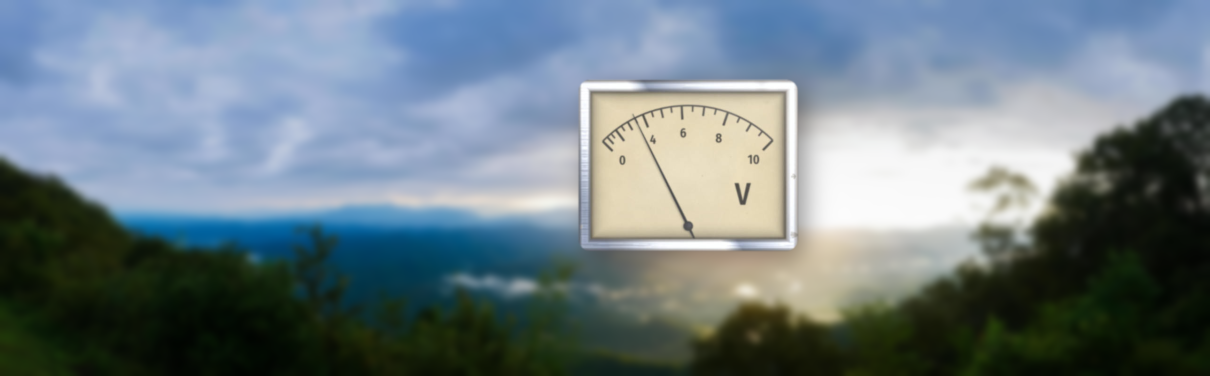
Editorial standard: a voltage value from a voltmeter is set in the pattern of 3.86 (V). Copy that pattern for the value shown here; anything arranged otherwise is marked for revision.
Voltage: 3.5 (V)
